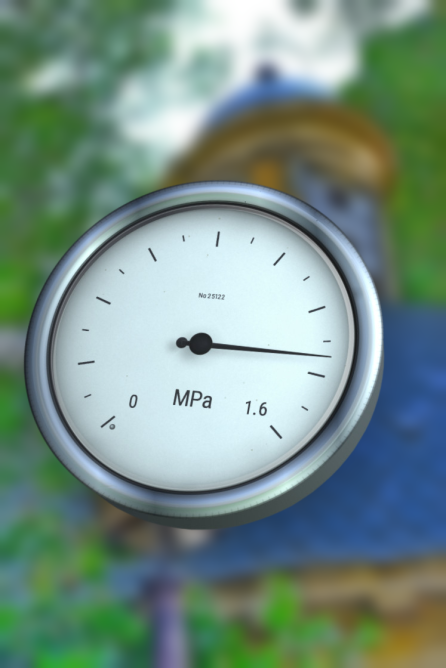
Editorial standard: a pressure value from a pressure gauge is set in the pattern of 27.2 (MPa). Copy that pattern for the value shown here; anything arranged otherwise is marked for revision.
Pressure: 1.35 (MPa)
